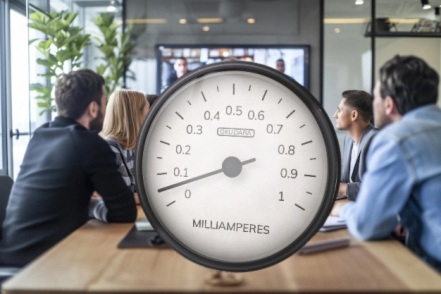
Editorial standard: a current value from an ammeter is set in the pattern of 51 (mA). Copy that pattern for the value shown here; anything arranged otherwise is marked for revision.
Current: 0.05 (mA)
